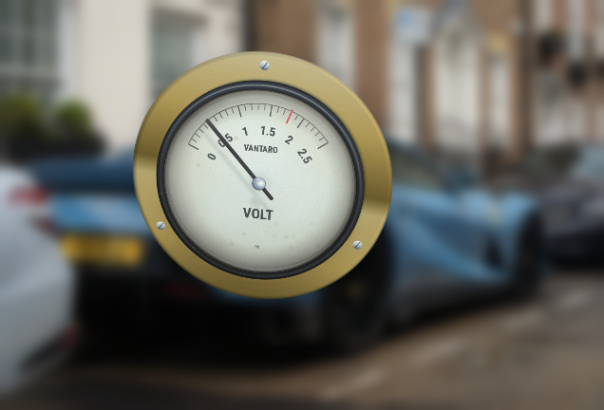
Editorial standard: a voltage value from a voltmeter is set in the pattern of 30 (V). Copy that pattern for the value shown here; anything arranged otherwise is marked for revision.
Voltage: 0.5 (V)
